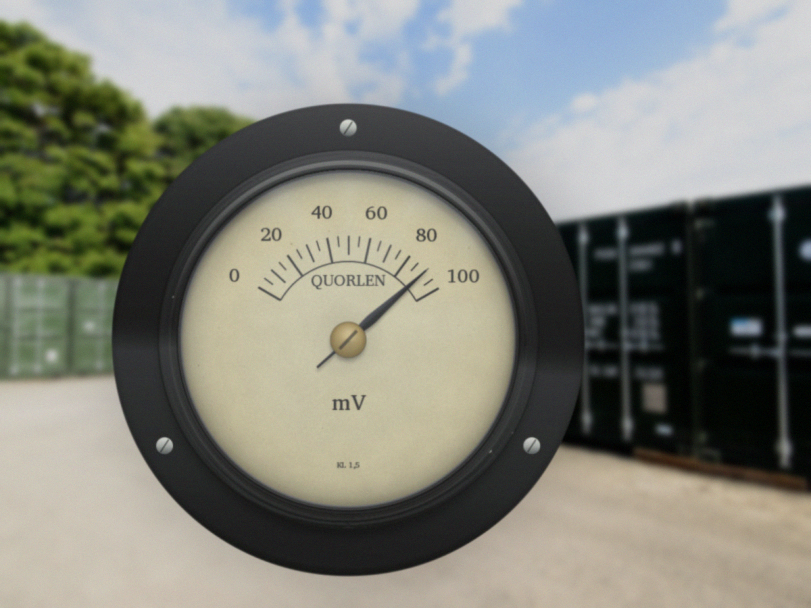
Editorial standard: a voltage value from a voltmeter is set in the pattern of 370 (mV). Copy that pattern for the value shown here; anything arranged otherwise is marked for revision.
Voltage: 90 (mV)
